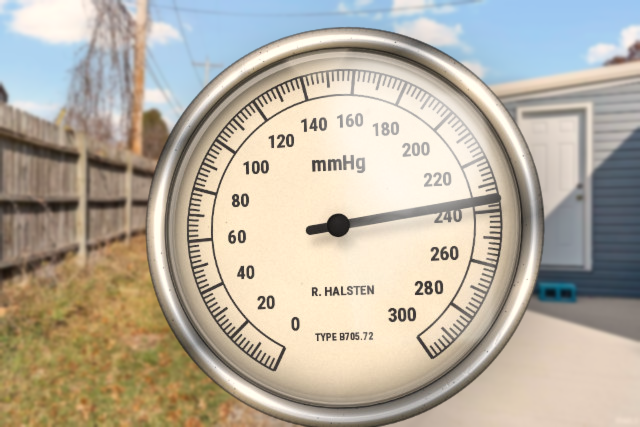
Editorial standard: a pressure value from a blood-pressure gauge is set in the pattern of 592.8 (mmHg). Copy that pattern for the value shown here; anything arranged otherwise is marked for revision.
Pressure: 236 (mmHg)
